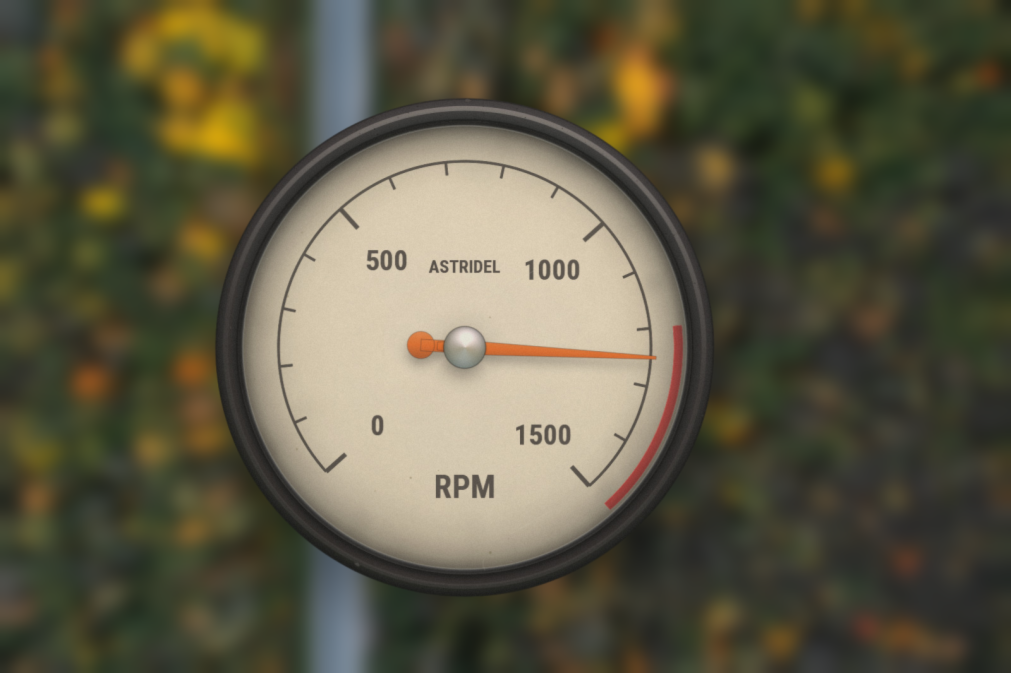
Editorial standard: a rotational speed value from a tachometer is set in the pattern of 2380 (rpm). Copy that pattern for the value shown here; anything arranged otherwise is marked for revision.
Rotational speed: 1250 (rpm)
